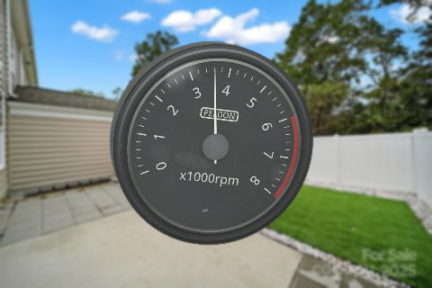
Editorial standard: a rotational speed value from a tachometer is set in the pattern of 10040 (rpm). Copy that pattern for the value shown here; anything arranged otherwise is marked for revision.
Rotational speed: 3600 (rpm)
